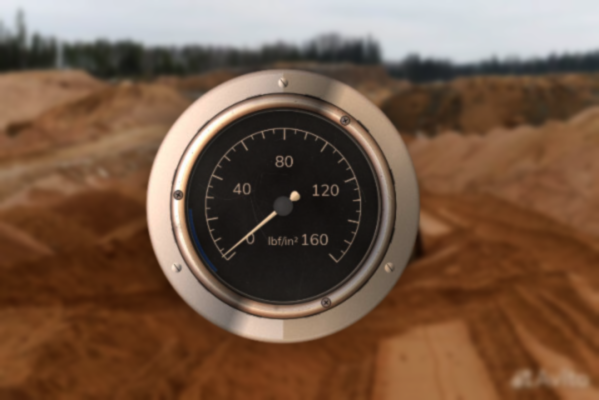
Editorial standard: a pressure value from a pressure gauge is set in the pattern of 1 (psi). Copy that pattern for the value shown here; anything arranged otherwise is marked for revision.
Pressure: 2.5 (psi)
